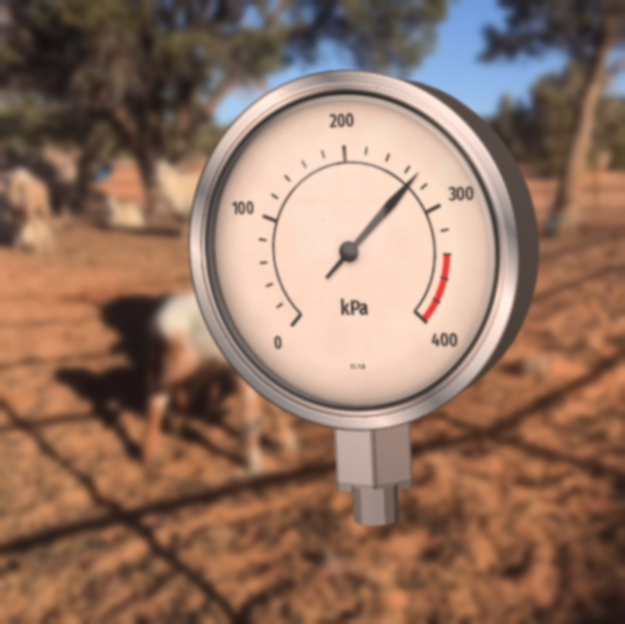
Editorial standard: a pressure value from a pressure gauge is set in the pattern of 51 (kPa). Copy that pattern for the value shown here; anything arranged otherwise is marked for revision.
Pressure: 270 (kPa)
